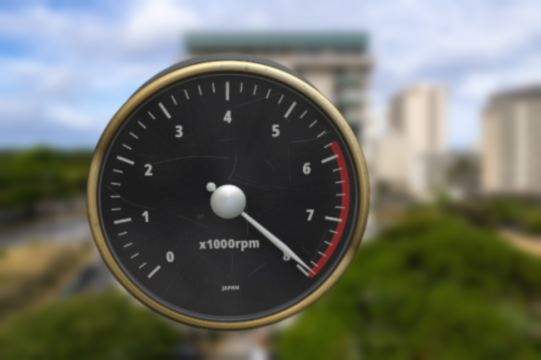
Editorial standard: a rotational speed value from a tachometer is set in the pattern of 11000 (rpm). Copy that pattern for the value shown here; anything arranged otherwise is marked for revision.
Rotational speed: 7900 (rpm)
